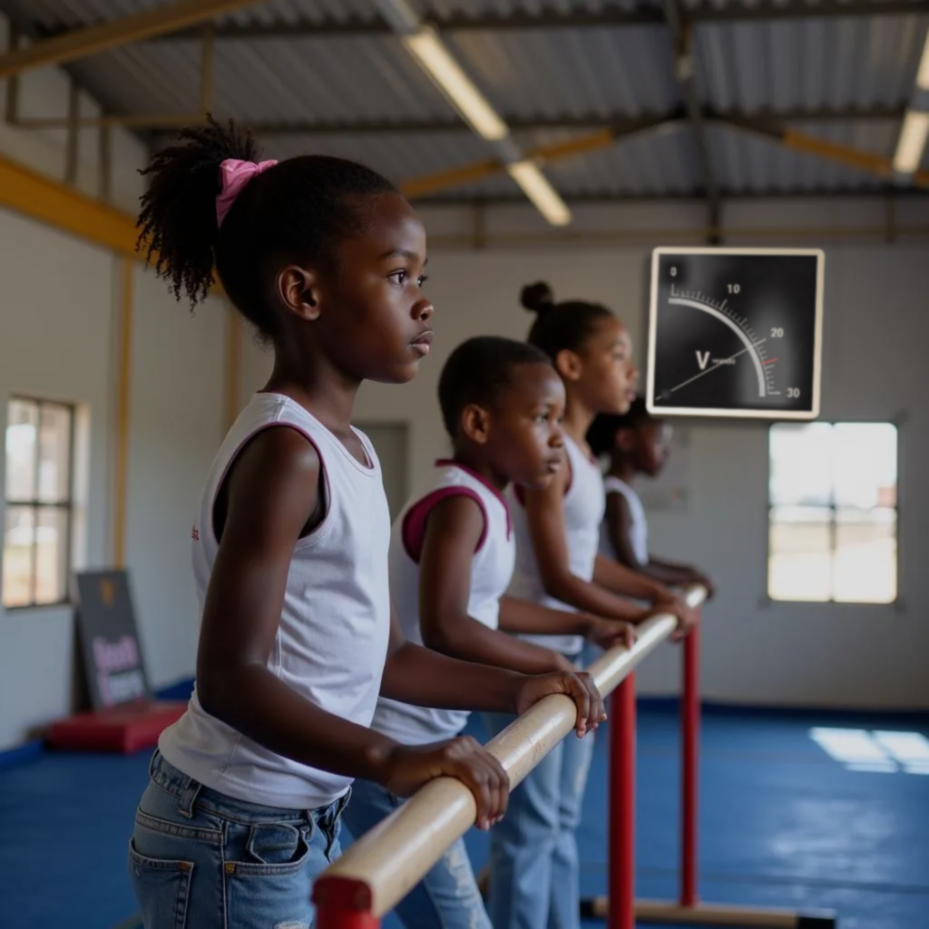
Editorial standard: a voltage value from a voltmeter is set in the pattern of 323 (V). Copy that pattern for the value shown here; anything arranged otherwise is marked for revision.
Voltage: 20 (V)
